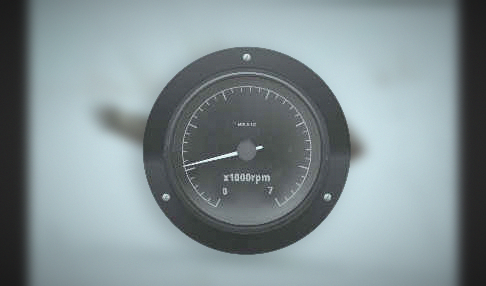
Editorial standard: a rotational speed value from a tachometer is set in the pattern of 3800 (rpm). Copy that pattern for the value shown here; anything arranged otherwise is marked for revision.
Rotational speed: 1100 (rpm)
